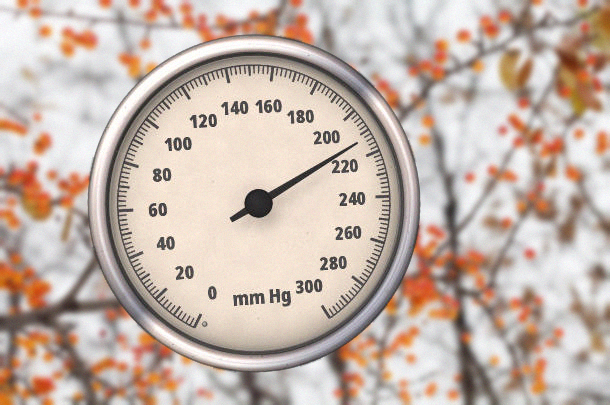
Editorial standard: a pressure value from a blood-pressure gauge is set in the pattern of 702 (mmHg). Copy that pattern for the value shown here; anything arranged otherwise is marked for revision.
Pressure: 212 (mmHg)
